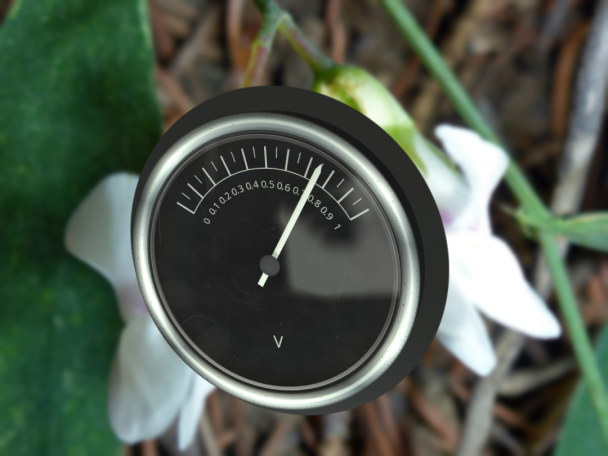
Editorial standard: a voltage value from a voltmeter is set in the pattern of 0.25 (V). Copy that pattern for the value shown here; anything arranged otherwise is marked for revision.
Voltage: 0.75 (V)
